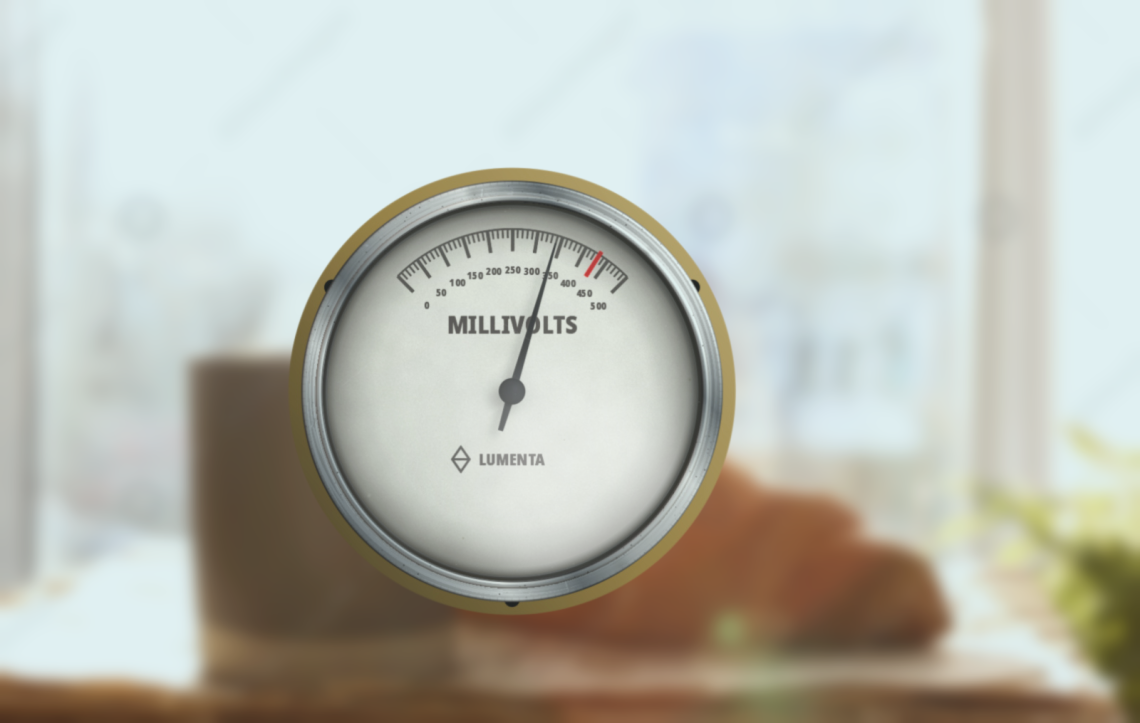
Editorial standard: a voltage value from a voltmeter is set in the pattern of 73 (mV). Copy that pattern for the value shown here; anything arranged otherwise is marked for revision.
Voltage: 340 (mV)
